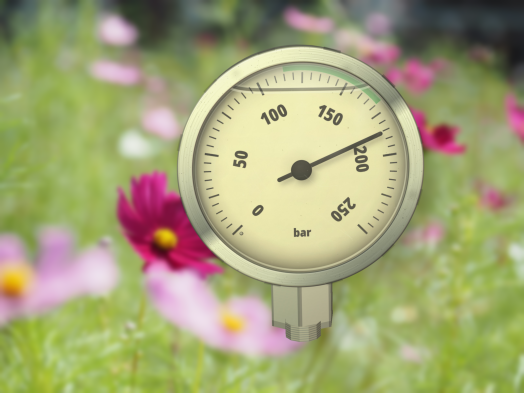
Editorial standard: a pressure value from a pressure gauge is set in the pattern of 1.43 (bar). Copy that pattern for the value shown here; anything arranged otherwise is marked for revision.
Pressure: 185 (bar)
